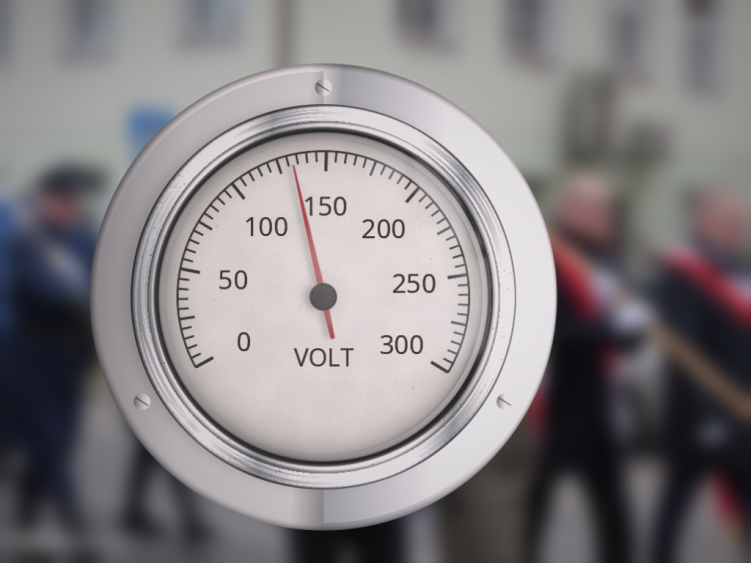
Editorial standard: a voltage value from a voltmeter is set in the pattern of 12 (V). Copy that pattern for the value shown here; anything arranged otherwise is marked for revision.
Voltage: 132.5 (V)
